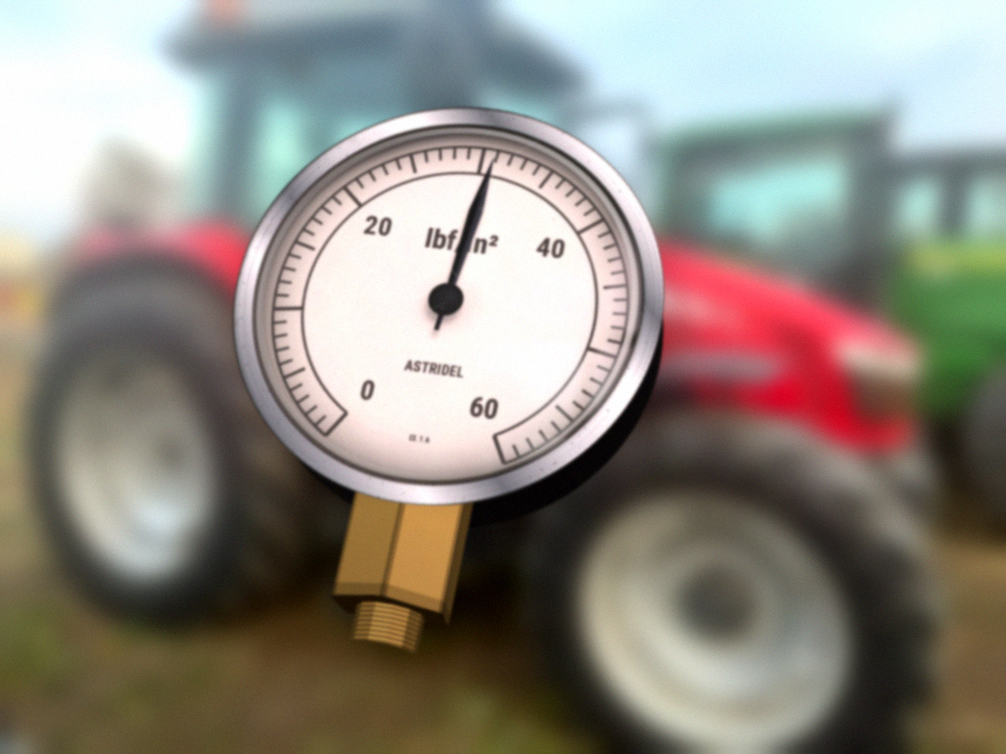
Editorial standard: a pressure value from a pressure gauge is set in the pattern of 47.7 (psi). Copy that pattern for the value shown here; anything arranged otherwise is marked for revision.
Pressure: 31 (psi)
